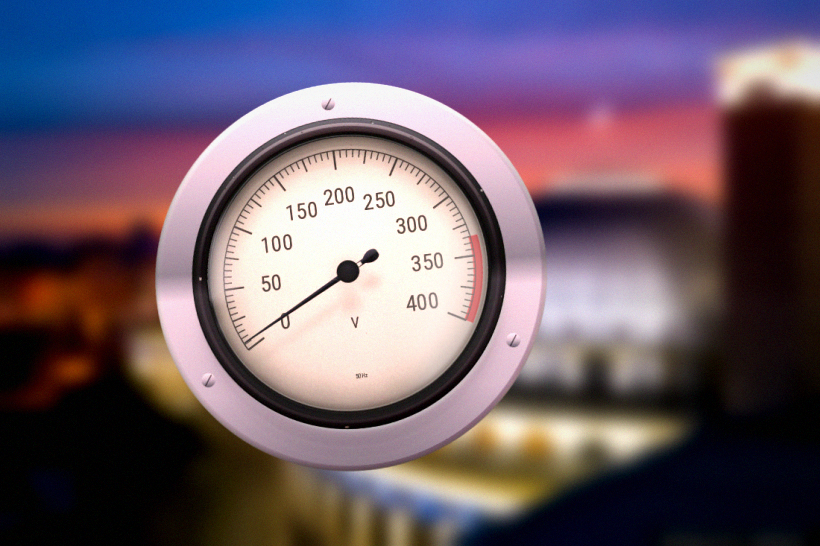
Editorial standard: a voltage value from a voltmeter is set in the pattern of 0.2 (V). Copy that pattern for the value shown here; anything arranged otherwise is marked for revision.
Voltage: 5 (V)
